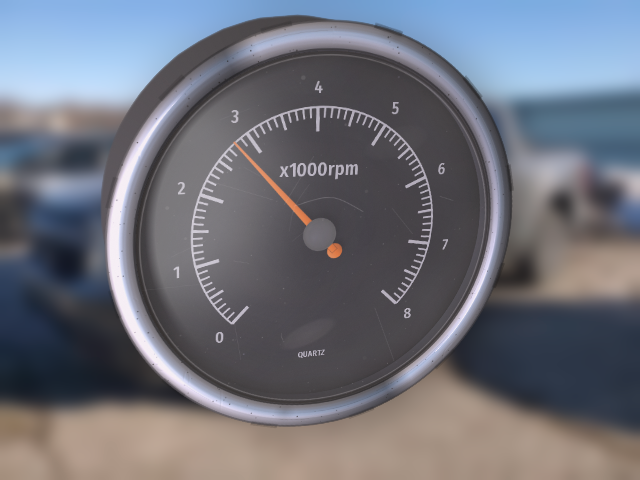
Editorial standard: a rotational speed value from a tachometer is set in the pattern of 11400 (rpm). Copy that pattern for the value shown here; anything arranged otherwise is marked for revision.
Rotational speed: 2800 (rpm)
